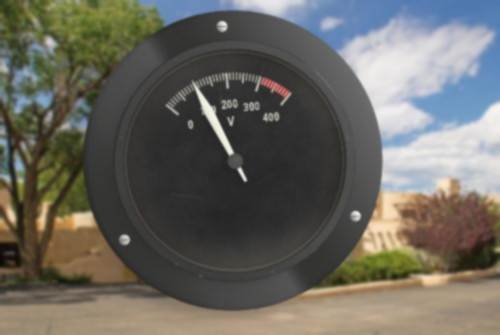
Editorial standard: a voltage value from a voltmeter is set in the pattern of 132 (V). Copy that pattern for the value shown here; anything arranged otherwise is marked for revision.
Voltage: 100 (V)
